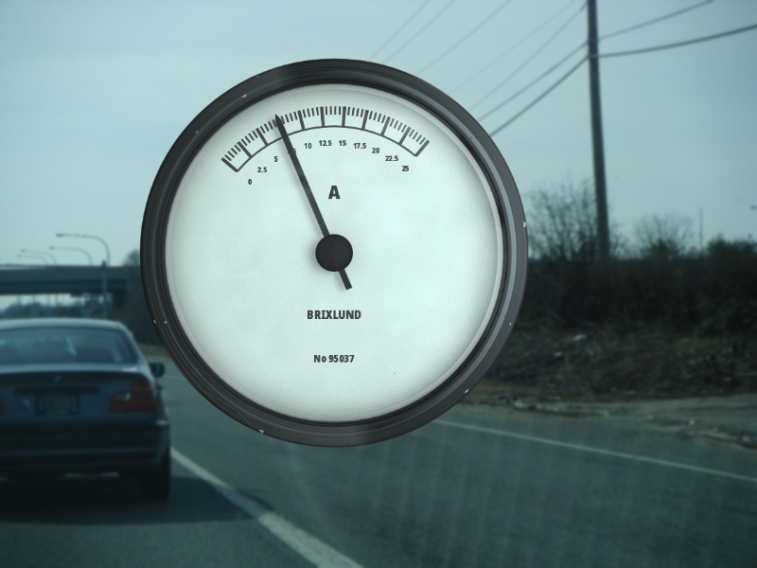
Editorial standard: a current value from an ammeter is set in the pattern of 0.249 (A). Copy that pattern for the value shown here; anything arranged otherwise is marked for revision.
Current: 7.5 (A)
